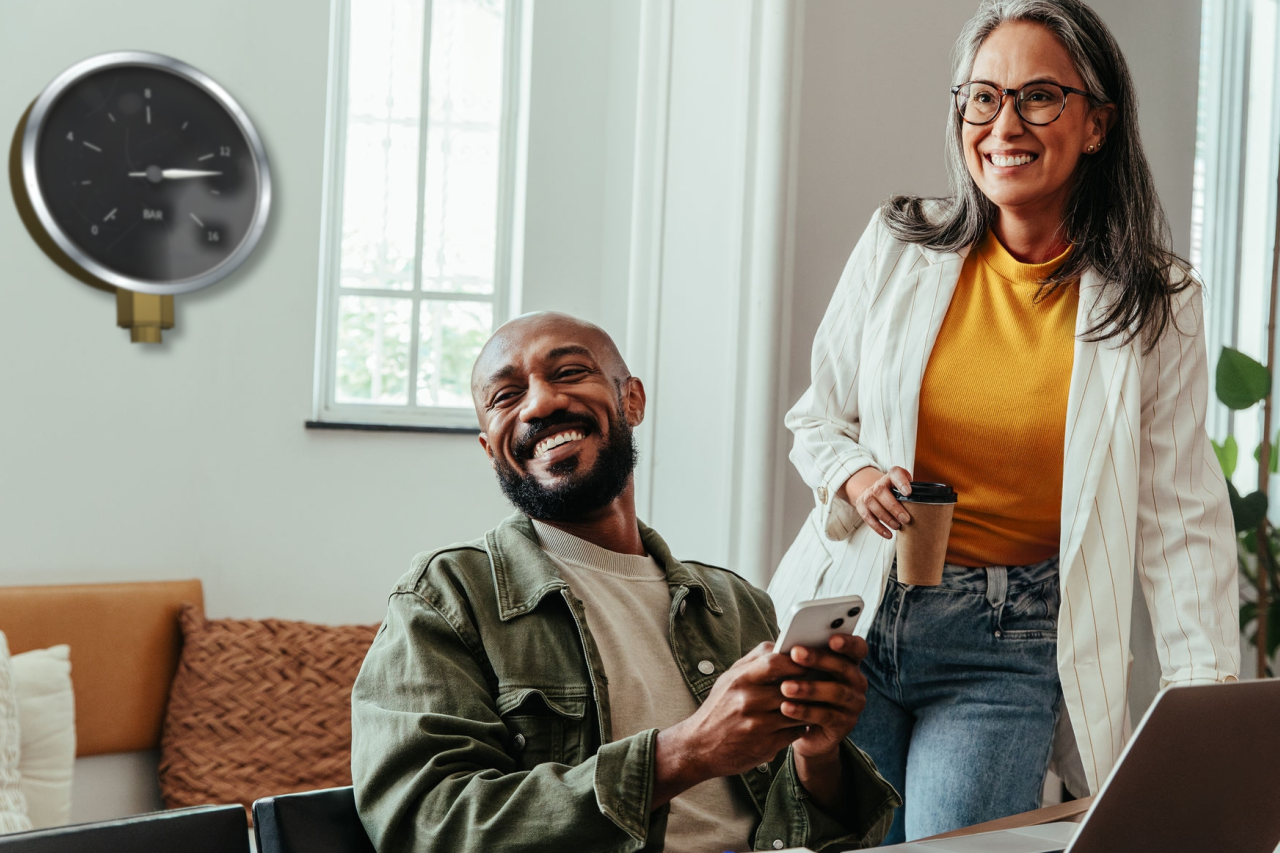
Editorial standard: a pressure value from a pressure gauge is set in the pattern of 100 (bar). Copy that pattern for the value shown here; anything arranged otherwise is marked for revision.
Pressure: 13 (bar)
